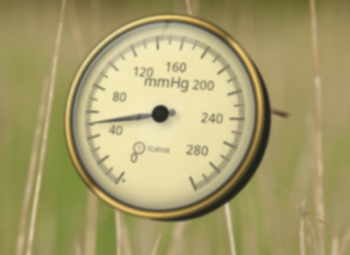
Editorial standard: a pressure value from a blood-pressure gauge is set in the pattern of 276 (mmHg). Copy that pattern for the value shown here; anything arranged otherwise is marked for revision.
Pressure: 50 (mmHg)
